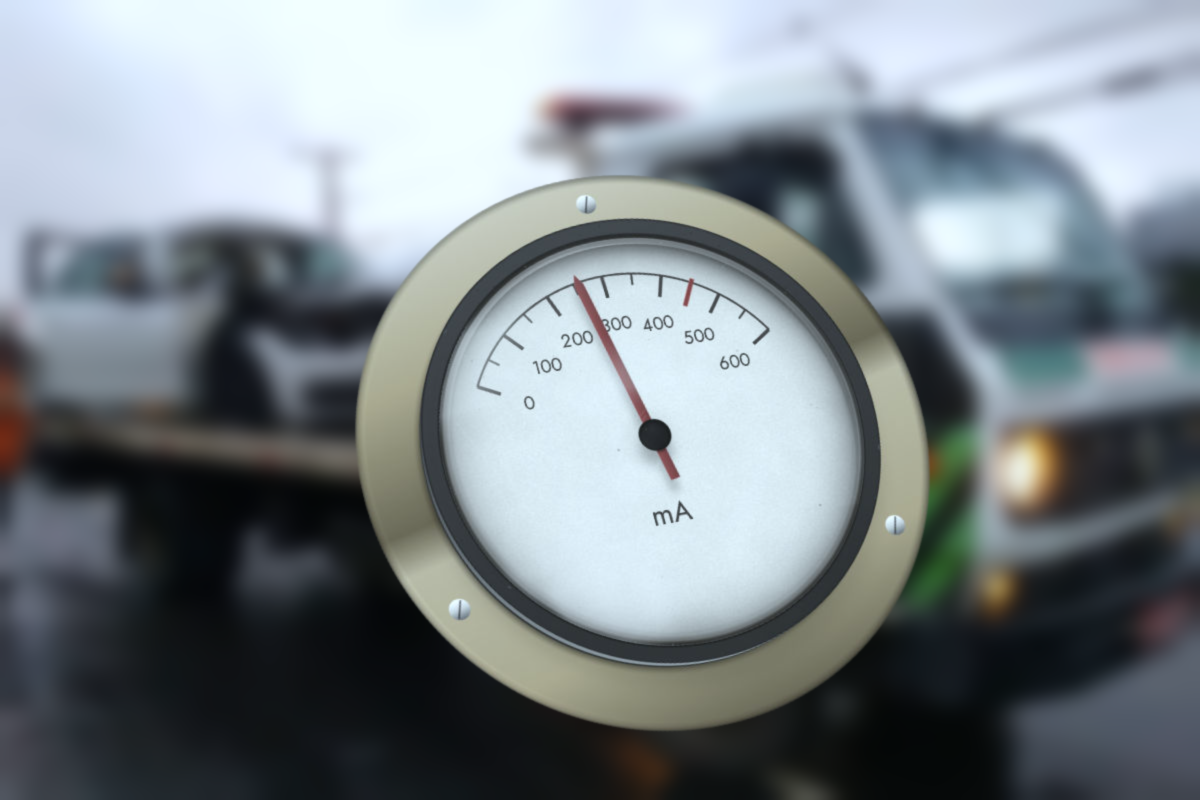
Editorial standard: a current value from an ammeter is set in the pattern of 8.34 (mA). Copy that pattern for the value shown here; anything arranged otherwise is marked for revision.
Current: 250 (mA)
